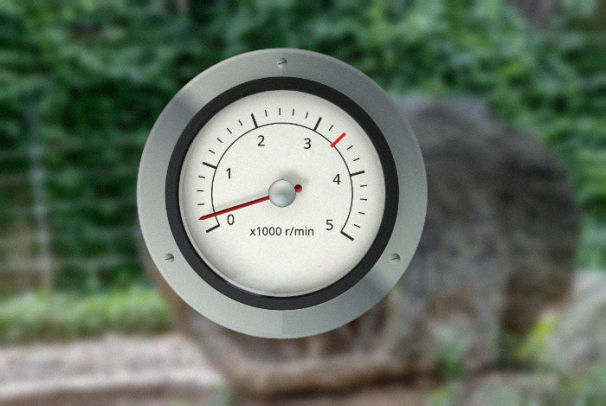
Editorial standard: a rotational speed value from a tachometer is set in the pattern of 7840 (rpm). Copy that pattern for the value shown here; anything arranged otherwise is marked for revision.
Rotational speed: 200 (rpm)
